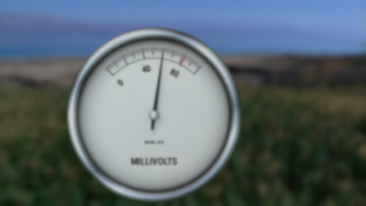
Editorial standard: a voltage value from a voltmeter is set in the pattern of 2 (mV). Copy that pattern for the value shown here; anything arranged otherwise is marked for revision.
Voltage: 60 (mV)
